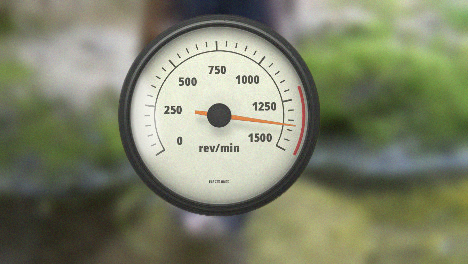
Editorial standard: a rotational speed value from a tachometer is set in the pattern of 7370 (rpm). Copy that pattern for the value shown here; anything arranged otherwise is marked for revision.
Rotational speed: 1375 (rpm)
